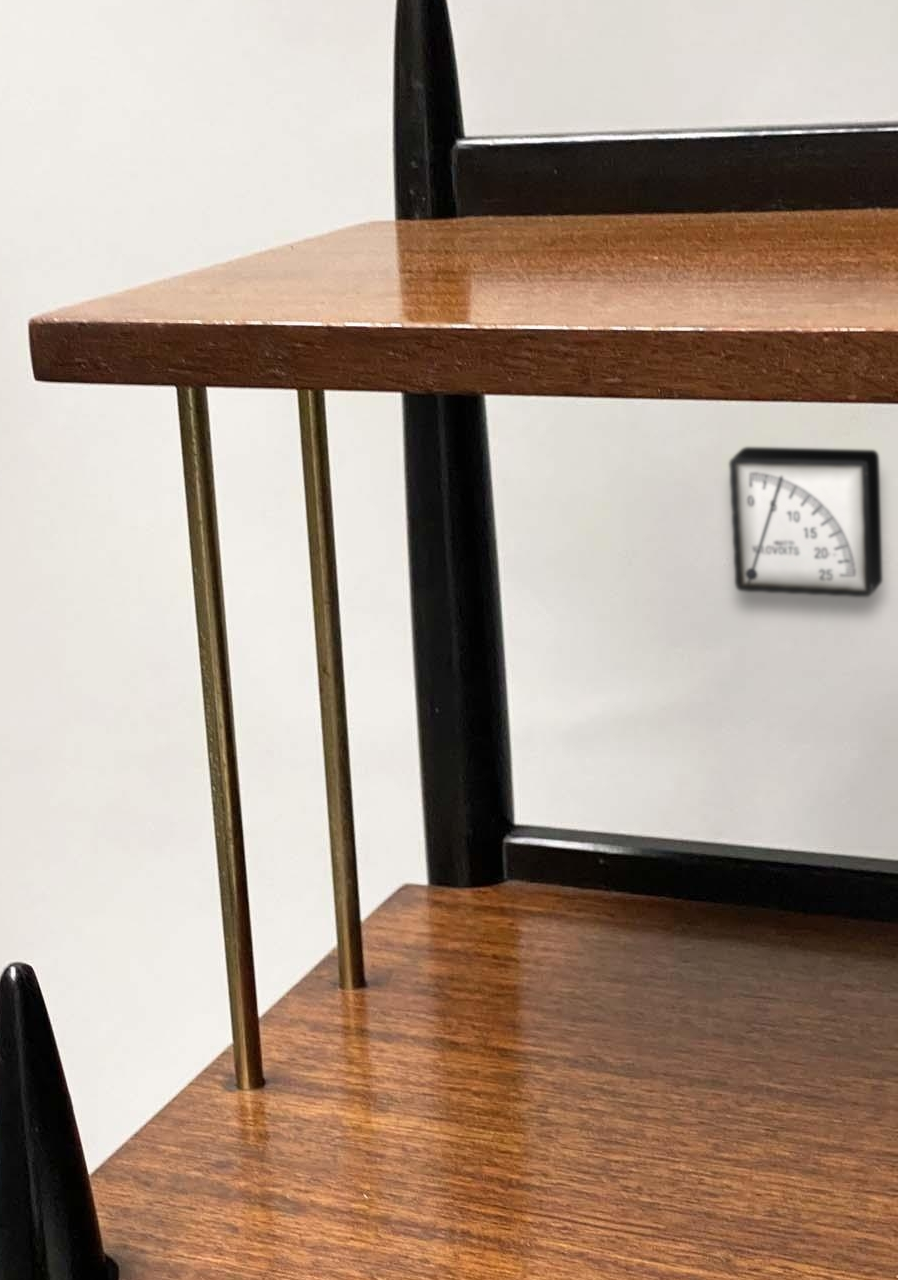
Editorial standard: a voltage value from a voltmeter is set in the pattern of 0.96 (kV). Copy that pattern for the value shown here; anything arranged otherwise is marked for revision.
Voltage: 5 (kV)
